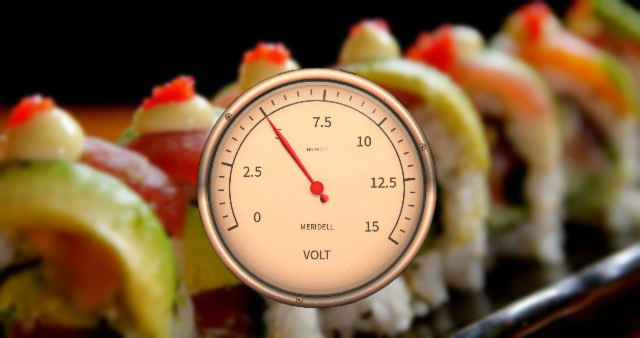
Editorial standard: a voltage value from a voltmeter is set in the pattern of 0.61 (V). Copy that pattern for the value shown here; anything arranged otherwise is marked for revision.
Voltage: 5 (V)
